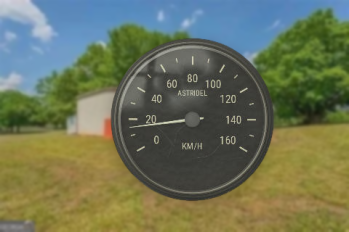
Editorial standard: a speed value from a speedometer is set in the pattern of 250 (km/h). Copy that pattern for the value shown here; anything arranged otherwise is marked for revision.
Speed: 15 (km/h)
